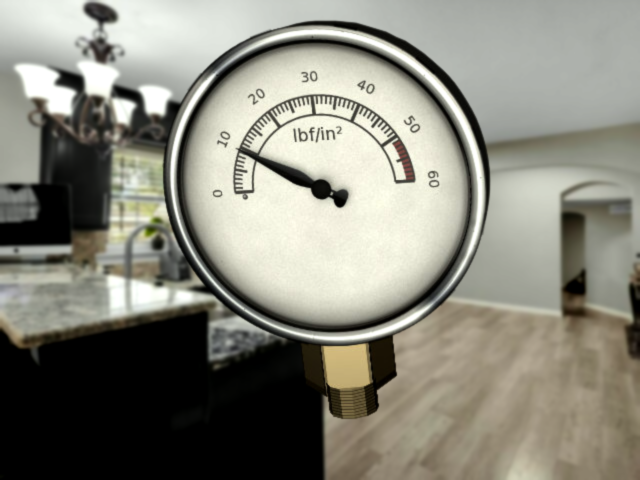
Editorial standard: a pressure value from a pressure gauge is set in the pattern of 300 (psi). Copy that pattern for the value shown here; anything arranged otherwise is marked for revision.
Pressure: 10 (psi)
